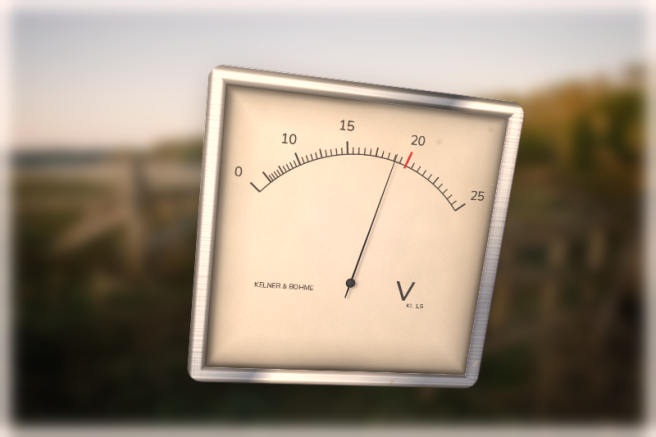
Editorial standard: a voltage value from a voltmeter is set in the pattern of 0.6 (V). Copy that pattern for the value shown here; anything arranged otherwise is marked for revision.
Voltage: 19 (V)
